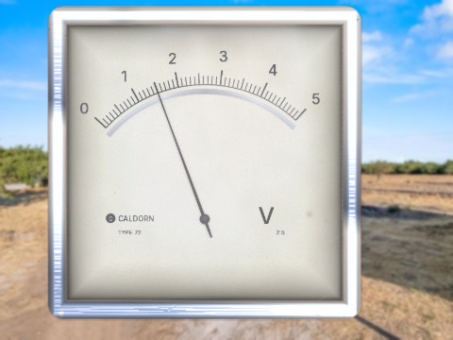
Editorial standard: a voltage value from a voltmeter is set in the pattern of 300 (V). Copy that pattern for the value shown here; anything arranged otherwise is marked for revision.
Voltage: 1.5 (V)
